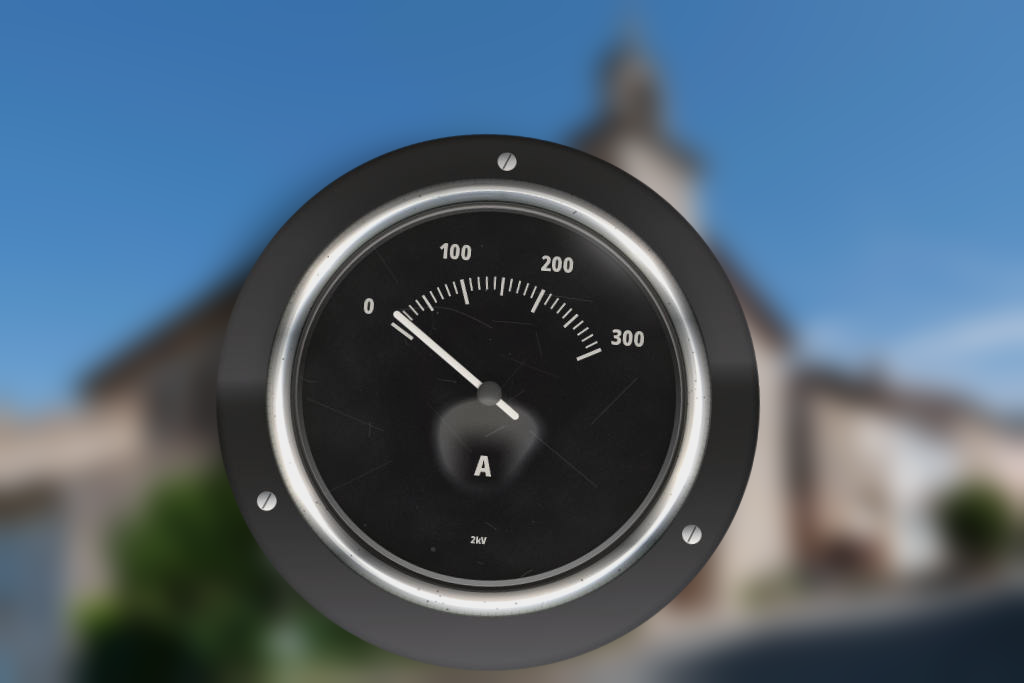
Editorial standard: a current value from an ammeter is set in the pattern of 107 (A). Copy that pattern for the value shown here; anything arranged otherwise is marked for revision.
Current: 10 (A)
